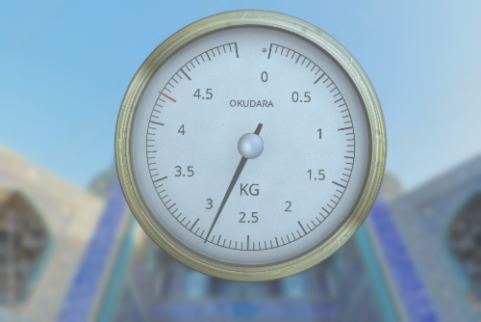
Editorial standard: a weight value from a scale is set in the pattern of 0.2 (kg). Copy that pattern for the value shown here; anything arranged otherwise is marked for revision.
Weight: 2.85 (kg)
